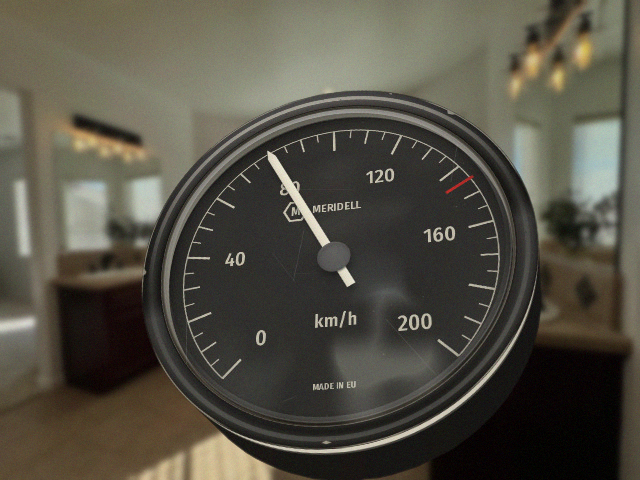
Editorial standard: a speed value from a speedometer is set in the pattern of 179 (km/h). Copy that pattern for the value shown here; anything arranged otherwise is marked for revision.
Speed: 80 (km/h)
